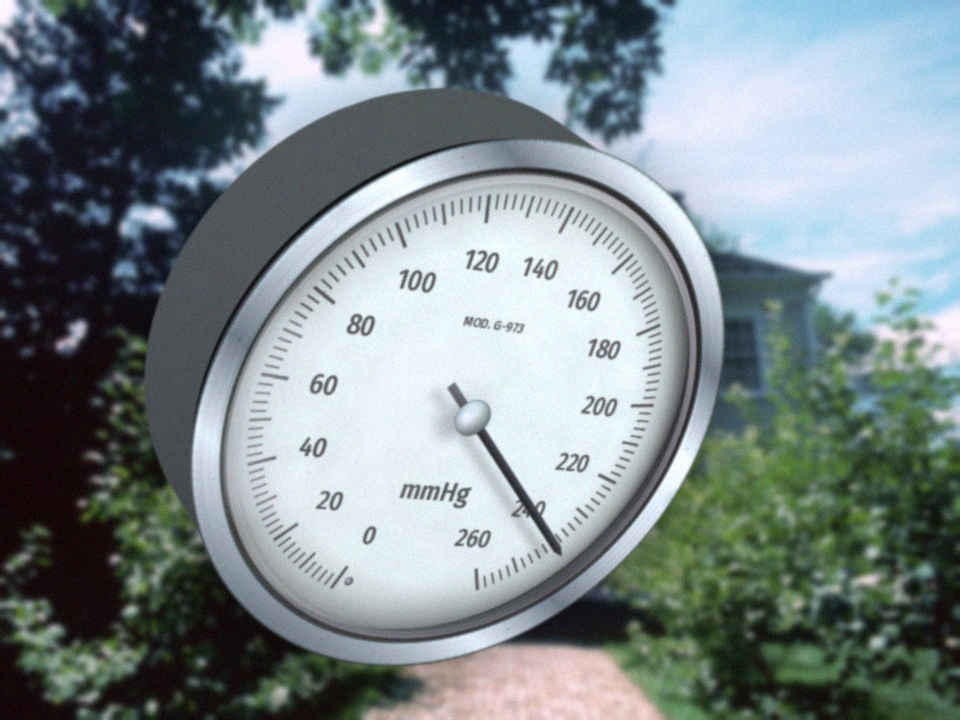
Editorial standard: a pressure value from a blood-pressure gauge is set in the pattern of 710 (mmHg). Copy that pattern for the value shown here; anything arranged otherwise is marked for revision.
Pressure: 240 (mmHg)
